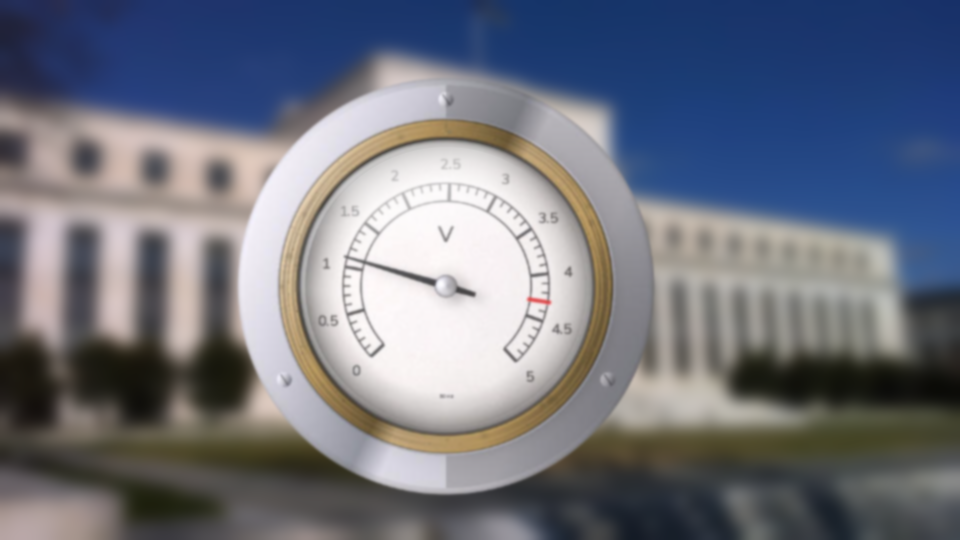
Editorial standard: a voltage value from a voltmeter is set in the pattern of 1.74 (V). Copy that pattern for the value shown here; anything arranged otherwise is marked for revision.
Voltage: 1.1 (V)
